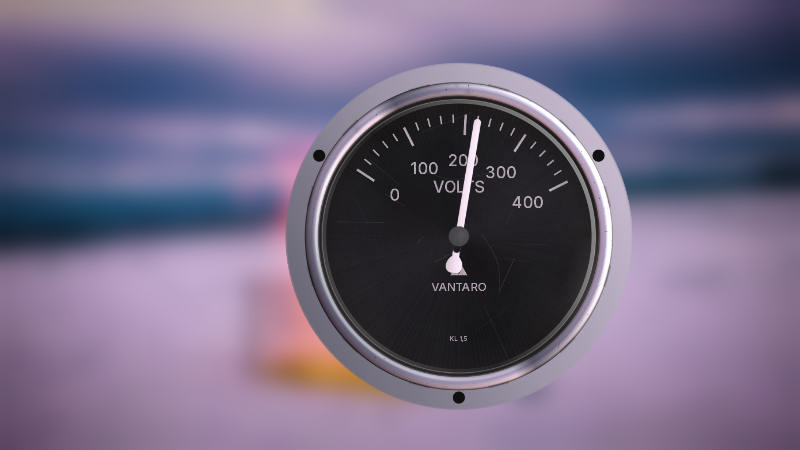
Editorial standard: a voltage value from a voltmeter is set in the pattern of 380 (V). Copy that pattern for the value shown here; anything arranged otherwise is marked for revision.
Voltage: 220 (V)
